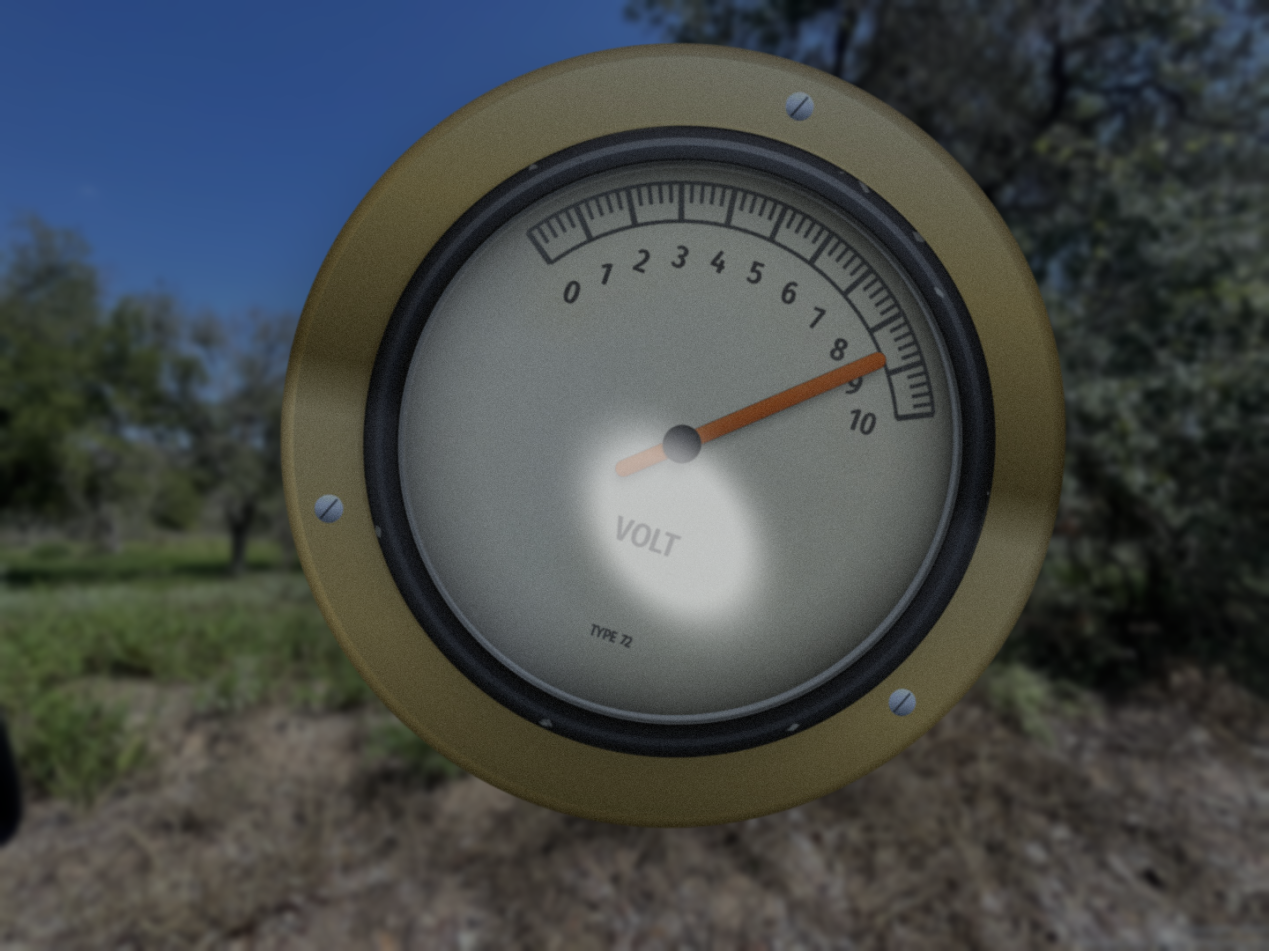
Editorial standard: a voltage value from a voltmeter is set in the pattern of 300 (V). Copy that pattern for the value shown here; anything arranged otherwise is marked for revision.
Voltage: 8.6 (V)
